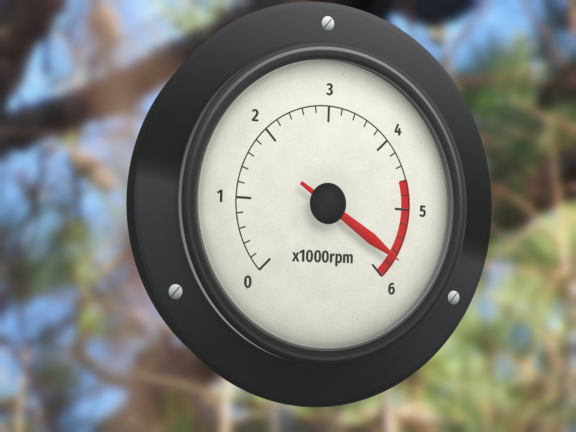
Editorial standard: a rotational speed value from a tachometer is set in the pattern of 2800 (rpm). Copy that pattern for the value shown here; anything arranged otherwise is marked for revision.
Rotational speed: 5700 (rpm)
